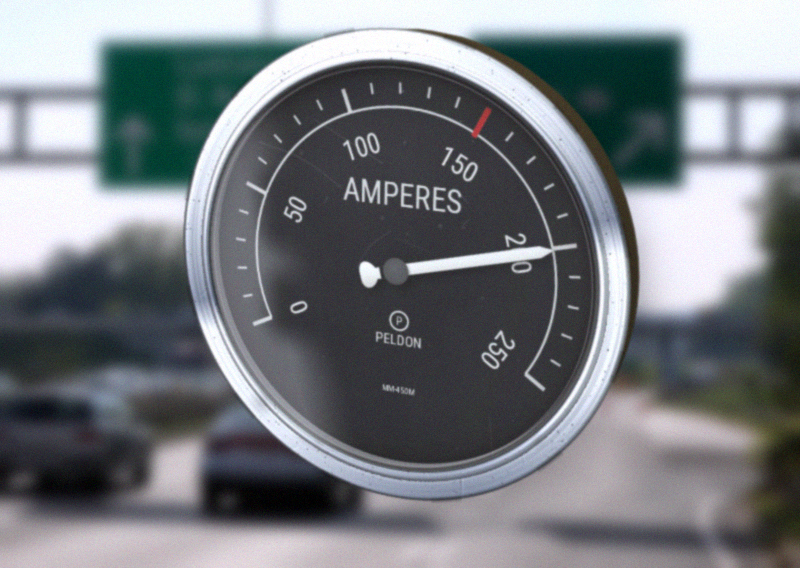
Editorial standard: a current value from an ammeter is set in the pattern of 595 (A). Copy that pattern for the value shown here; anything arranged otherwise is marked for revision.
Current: 200 (A)
